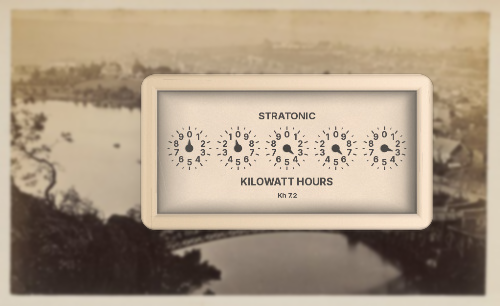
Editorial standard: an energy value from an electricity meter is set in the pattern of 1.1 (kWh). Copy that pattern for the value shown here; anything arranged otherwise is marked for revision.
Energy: 363 (kWh)
